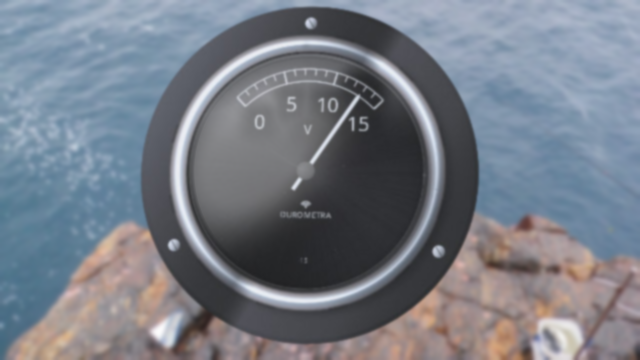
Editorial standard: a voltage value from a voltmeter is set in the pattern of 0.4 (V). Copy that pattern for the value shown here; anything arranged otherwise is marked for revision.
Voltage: 13 (V)
